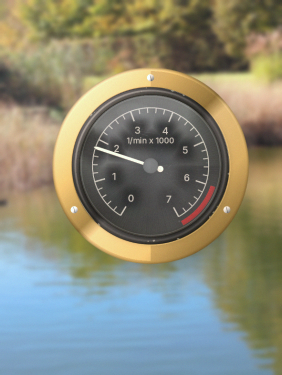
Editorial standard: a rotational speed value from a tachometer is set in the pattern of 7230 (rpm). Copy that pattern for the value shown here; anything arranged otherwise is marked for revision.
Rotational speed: 1800 (rpm)
